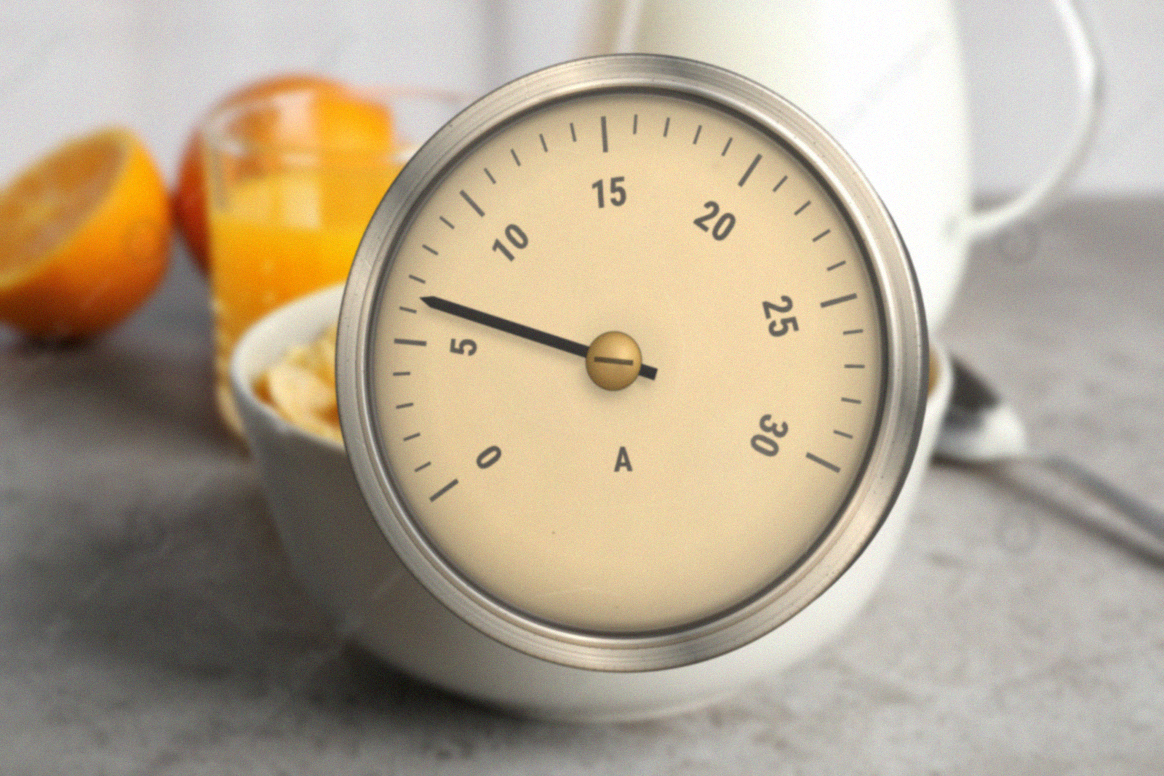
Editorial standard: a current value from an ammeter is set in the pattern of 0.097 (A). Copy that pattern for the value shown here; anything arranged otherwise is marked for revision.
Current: 6.5 (A)
